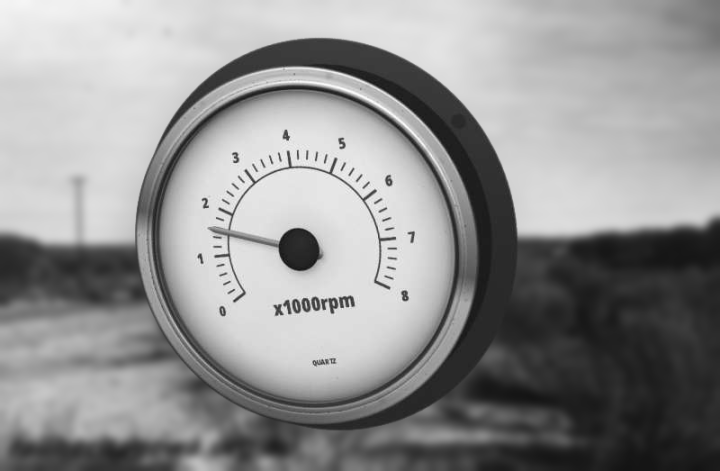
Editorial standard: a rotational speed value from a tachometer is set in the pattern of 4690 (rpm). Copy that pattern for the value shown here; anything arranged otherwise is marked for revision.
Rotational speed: 1600 (rpm)
